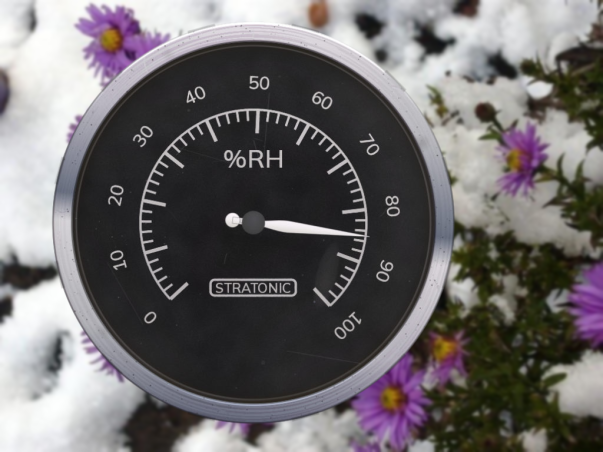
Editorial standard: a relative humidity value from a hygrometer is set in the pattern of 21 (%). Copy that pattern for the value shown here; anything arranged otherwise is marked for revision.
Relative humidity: 85 (%)
